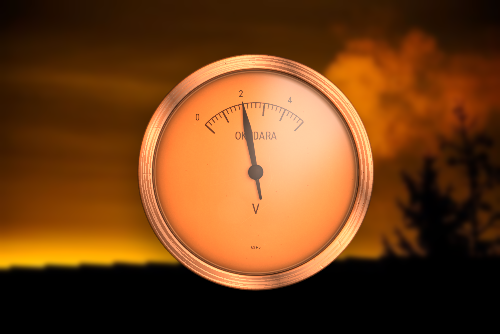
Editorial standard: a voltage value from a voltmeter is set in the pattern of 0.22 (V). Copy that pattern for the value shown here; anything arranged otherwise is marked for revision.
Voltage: 2 (V)
